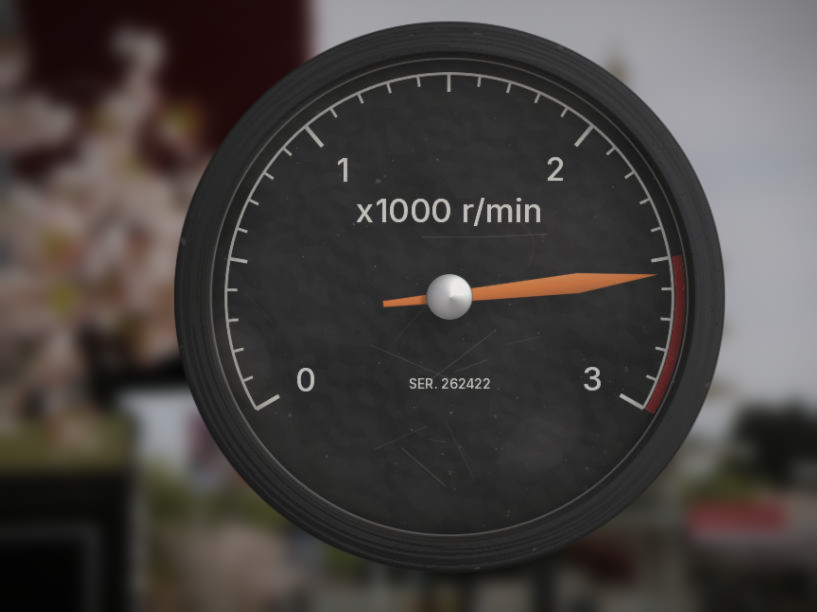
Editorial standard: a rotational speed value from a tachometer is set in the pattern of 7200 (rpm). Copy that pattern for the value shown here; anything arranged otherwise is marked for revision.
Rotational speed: 2550 (rpm)
